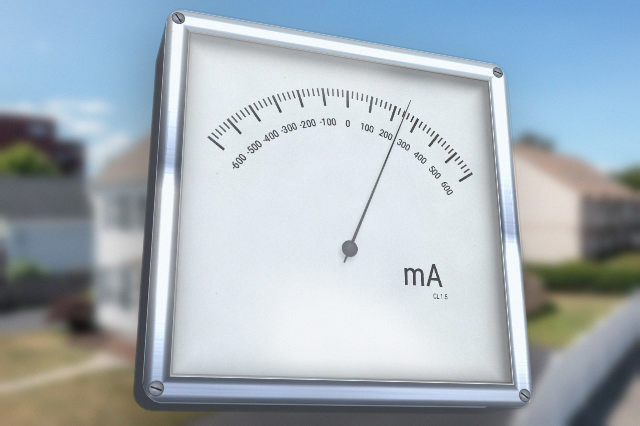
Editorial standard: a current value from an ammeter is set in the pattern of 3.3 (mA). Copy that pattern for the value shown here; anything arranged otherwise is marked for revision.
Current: 240 (mA)
